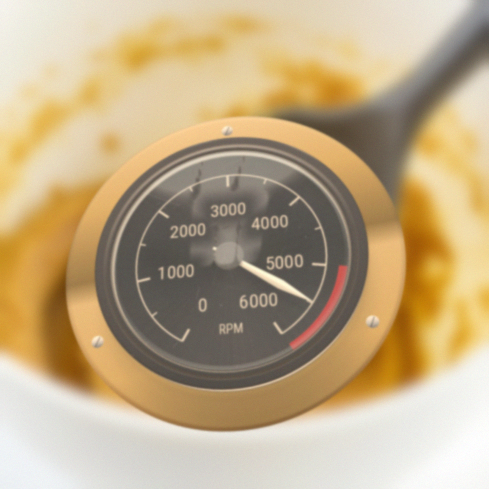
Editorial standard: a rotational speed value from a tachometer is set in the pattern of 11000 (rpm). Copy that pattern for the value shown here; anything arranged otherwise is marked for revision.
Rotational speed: 5500 (rpm)
